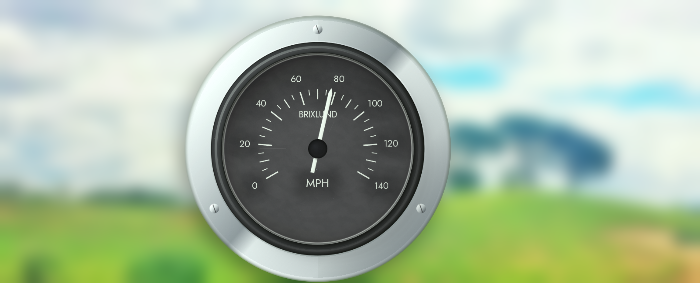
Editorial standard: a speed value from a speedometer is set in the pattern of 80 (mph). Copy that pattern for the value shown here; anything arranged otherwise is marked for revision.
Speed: 77.5 (mph)
